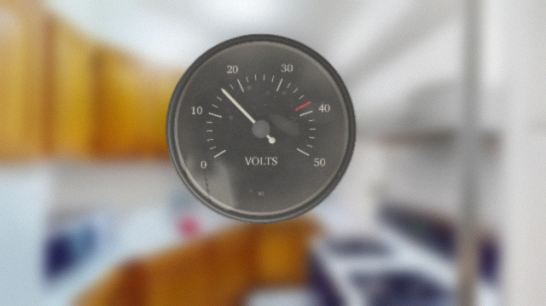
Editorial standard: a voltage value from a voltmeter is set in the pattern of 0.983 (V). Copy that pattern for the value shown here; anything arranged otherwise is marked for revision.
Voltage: 16 (V)
